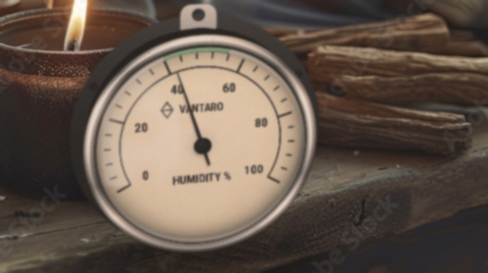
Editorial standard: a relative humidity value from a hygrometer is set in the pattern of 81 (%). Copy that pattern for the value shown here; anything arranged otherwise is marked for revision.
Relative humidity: 42 (%)
